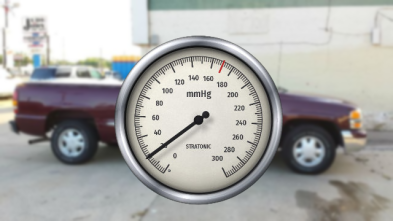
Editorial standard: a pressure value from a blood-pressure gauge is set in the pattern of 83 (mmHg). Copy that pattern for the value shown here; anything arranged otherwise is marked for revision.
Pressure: 20 (mmHg)
